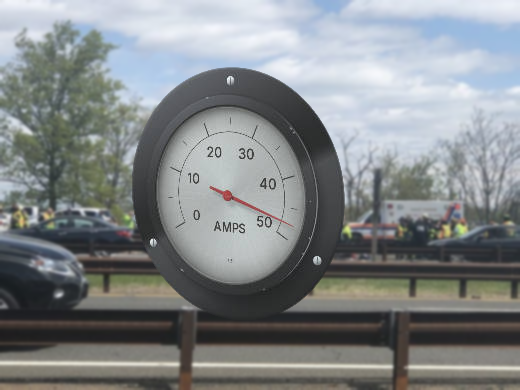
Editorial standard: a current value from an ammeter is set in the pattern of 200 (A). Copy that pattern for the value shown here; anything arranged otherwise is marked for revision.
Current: 47.5 (A)
